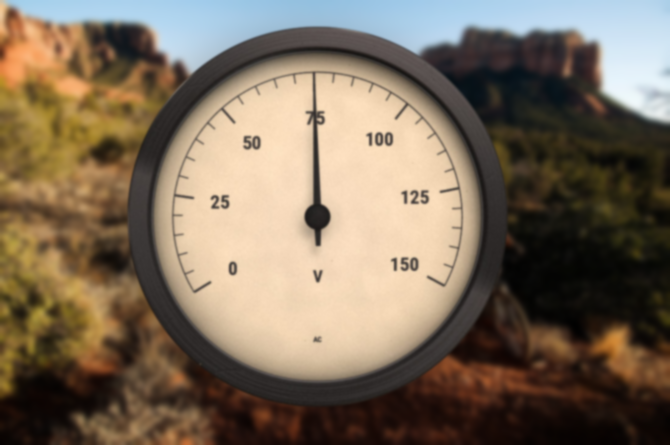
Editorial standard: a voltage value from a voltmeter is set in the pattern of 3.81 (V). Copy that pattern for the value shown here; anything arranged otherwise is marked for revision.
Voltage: 75 (V)
